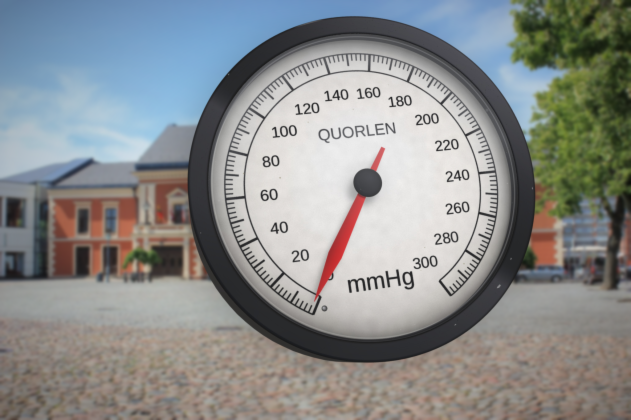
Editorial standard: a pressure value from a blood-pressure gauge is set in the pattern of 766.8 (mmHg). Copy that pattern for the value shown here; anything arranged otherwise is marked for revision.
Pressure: 2 (mmHg)
